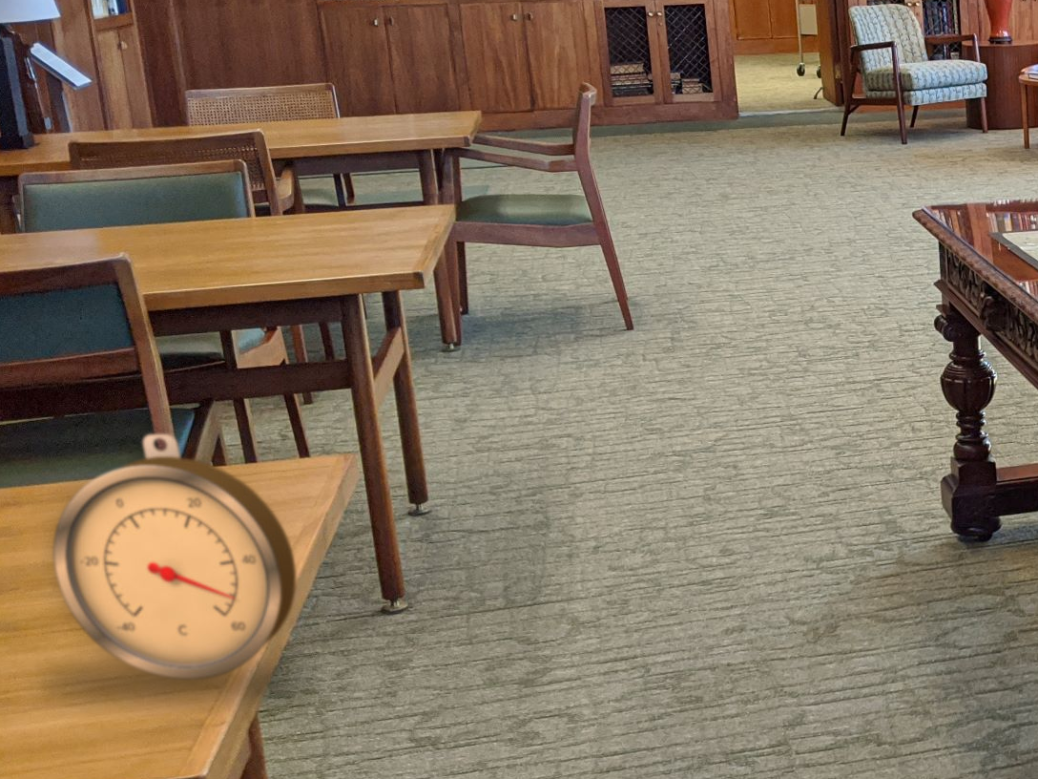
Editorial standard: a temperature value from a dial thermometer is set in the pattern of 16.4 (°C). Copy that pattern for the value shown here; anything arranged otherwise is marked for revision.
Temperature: 52 (°C)
